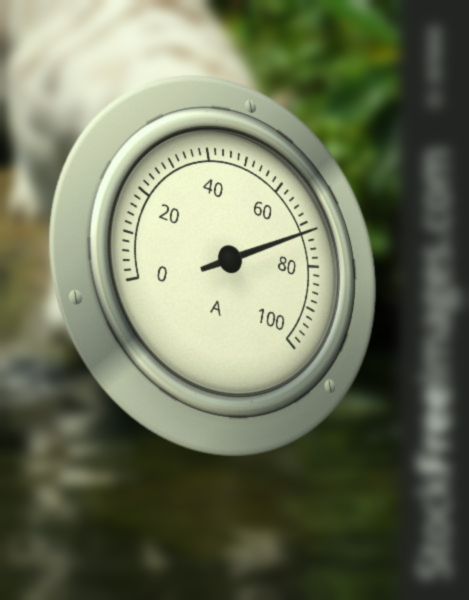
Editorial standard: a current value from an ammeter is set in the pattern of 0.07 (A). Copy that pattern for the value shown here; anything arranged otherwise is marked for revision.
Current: 72 (A)
